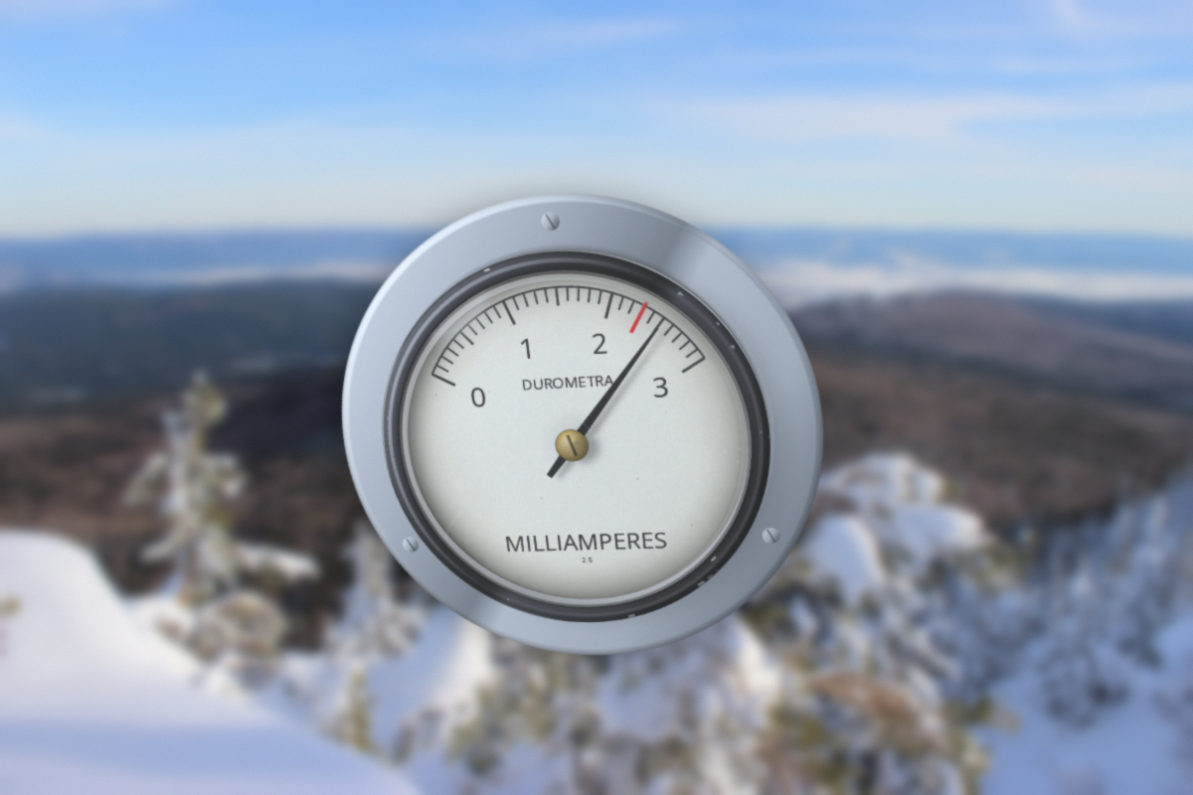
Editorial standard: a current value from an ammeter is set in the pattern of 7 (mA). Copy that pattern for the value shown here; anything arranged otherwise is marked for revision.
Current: 2.5 (mA)
